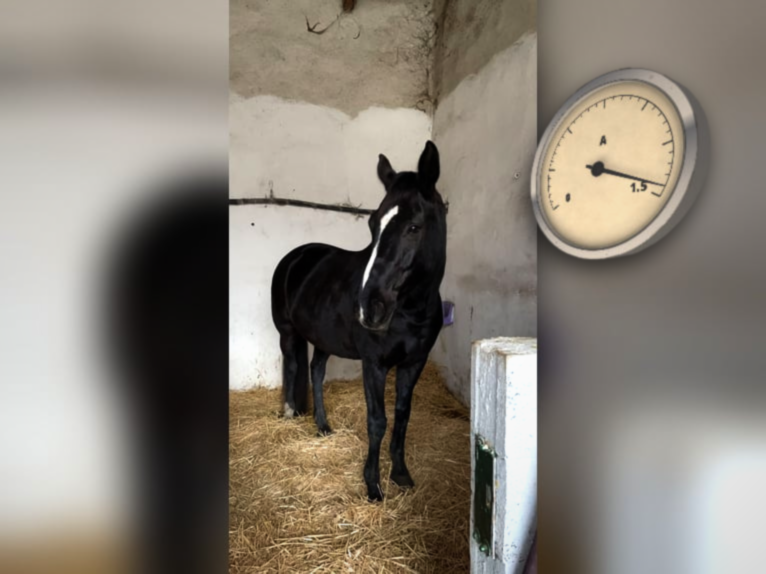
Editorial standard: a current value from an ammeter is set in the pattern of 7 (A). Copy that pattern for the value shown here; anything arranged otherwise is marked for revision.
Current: 1.45 (A)
